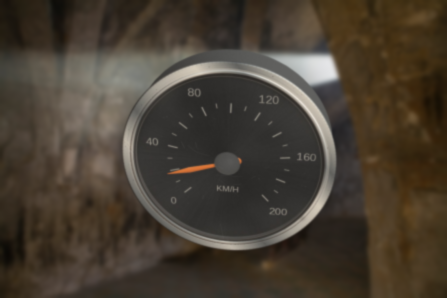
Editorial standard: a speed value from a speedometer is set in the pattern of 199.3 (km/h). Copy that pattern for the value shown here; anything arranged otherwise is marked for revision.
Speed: 20 (km/h)
